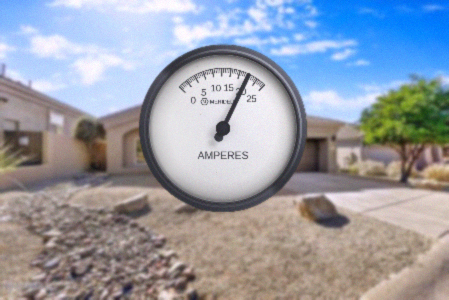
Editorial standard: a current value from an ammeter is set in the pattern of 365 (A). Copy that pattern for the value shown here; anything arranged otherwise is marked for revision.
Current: 20 (A)
